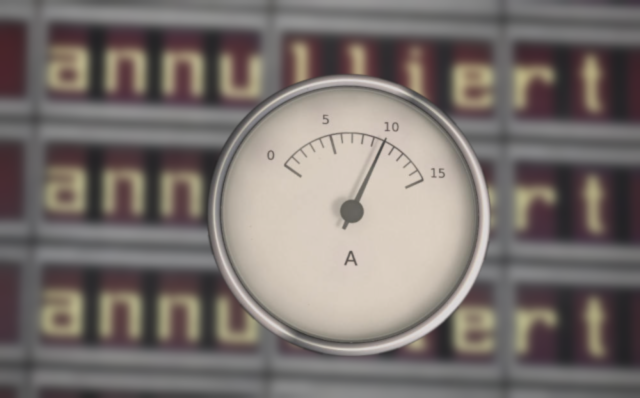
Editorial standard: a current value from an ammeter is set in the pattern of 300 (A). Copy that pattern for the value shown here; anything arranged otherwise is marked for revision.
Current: 10 (A)
